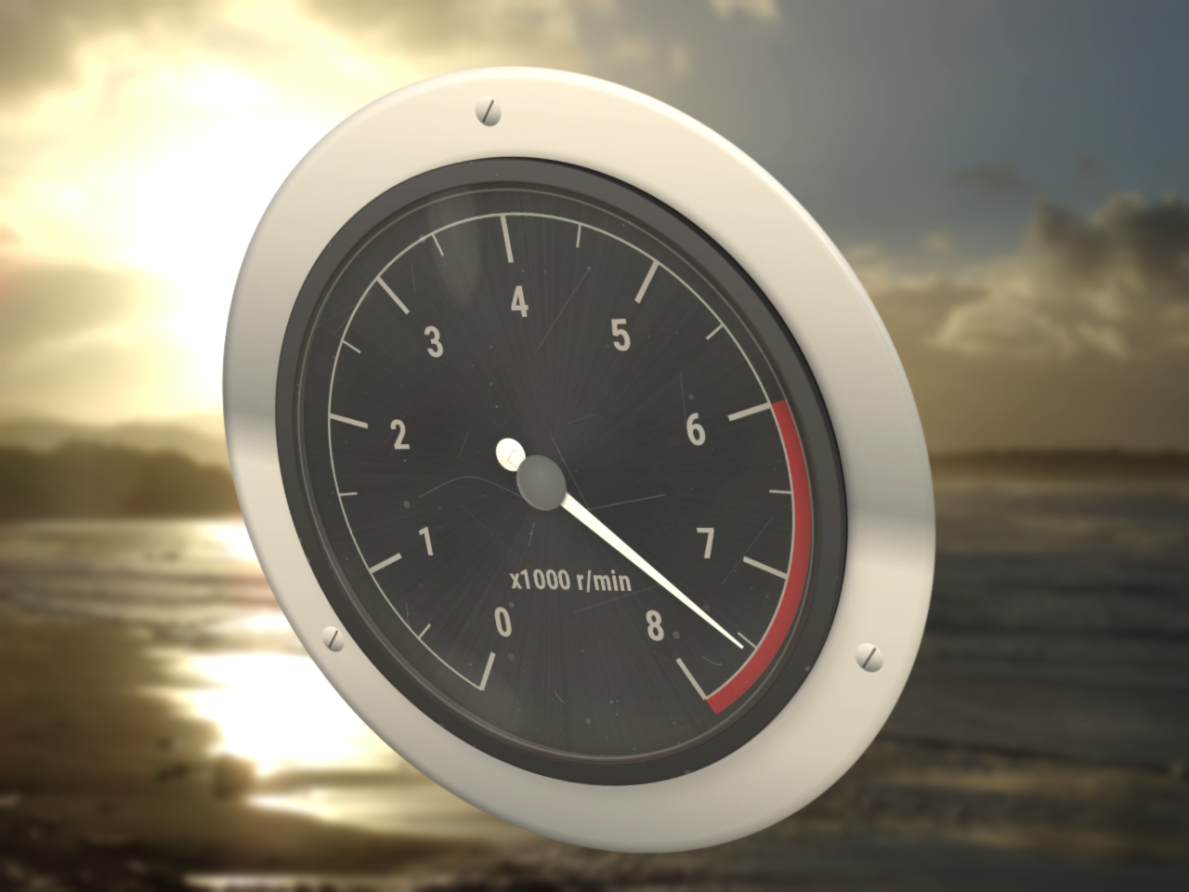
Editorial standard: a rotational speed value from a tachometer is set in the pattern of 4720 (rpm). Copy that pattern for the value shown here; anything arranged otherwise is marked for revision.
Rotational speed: 7500 (rpm)
